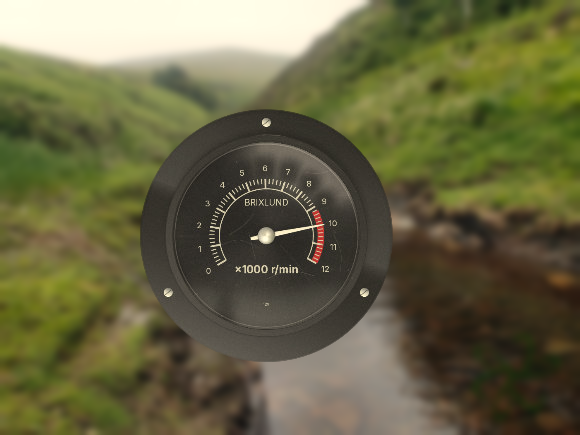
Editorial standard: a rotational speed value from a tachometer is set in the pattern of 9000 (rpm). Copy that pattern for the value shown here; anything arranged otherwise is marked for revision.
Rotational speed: 10000 (rpm)
